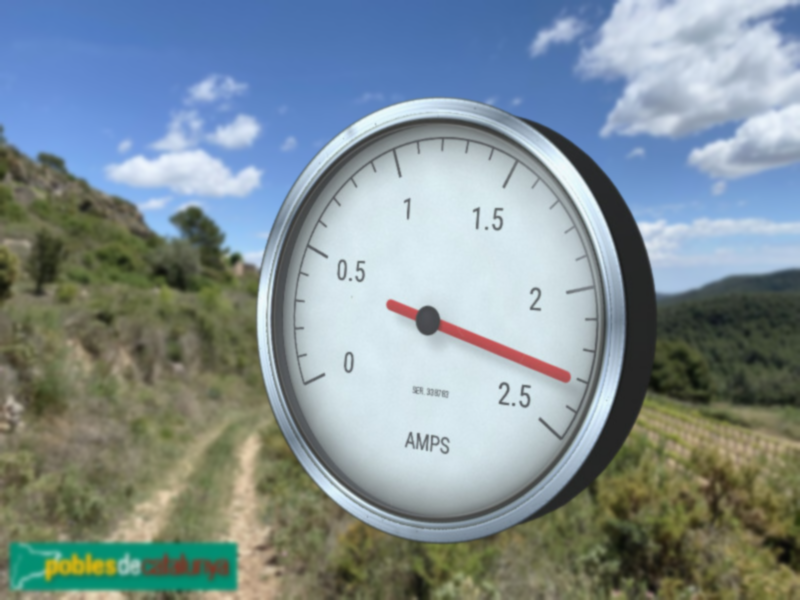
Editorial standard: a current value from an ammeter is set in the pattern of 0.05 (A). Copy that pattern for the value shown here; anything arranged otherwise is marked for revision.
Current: 2.3 (A)
